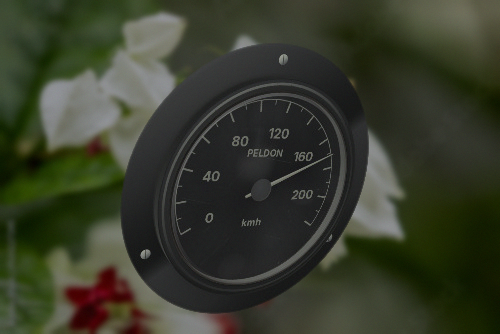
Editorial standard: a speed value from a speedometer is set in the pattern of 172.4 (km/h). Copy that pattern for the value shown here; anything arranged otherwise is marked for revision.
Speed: 170 (km/h)
